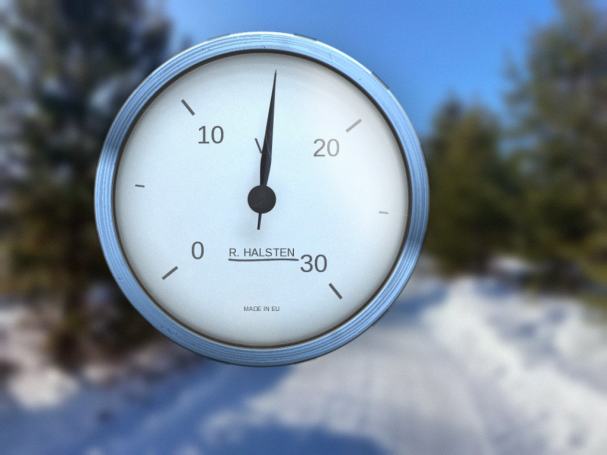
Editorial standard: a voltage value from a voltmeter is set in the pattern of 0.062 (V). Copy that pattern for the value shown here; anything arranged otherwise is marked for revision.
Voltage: 15 (V)
